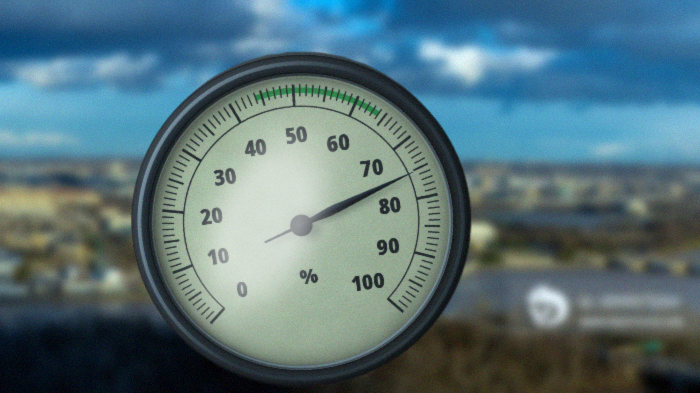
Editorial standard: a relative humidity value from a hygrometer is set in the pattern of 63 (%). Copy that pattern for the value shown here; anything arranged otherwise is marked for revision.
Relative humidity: 75 (%)
